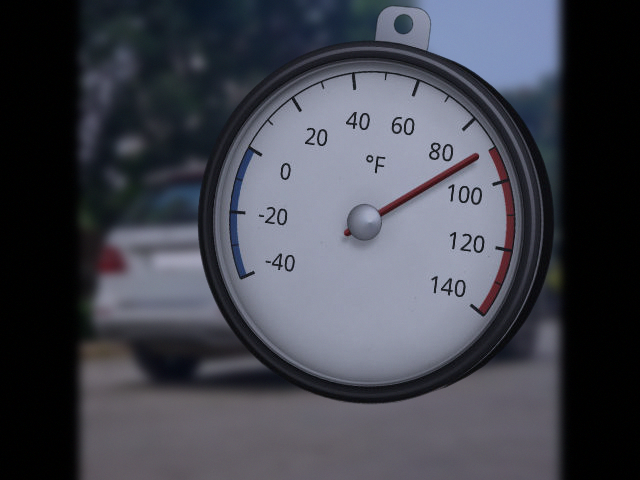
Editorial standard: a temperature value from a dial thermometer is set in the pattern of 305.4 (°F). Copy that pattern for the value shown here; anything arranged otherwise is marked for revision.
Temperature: 90 (°F)
